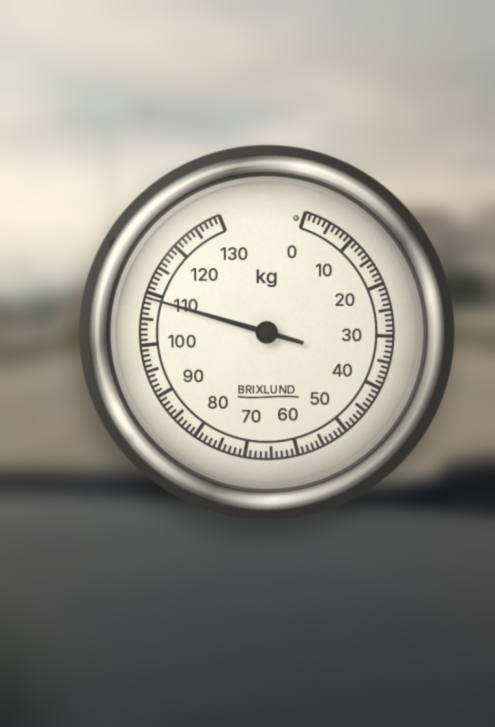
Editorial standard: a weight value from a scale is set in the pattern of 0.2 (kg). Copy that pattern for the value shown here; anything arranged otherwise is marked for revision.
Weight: 109 (kg)
